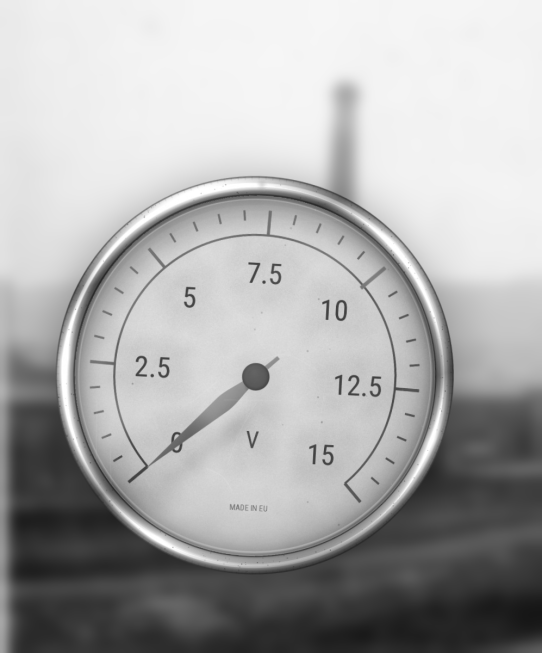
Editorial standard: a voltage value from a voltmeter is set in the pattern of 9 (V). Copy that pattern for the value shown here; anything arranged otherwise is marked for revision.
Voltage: 0 (V)
